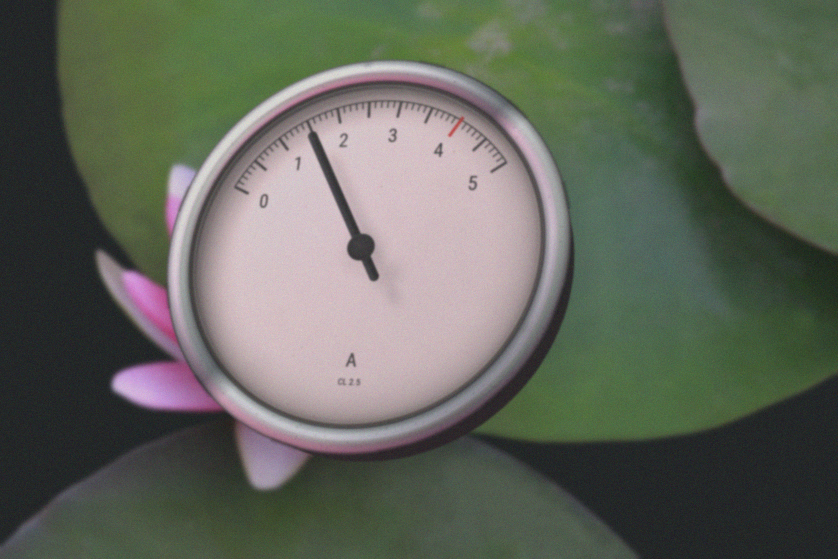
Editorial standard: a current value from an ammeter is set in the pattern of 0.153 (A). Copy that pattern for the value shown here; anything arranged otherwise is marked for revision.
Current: 1.5 (A)
